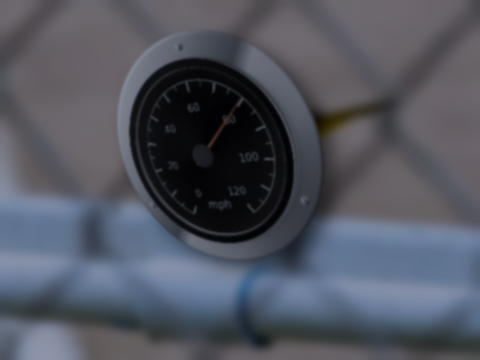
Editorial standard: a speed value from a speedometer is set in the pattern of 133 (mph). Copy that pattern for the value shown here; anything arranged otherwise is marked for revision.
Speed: 80 (mph)
